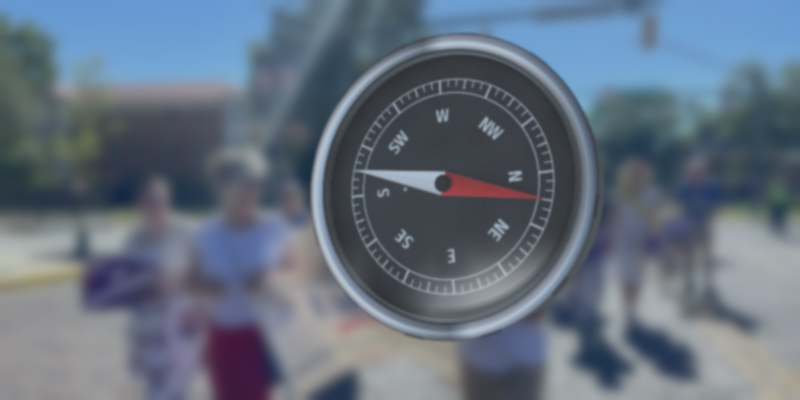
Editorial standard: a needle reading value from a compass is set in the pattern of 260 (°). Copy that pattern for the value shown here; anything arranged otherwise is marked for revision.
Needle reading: 15 (°)
